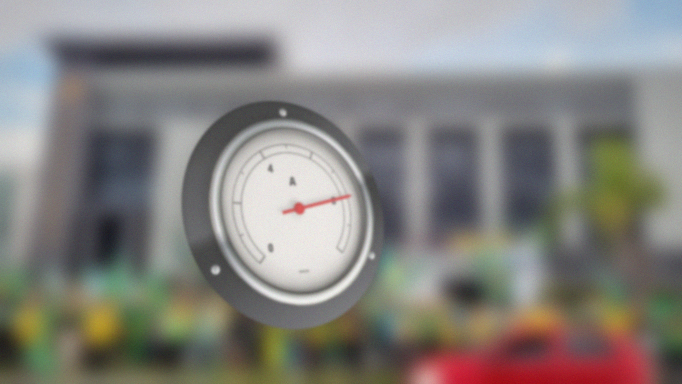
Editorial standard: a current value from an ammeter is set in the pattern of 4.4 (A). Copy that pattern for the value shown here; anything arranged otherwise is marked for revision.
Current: 8 (A)
